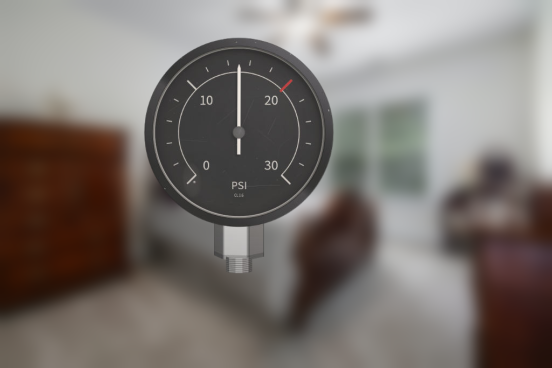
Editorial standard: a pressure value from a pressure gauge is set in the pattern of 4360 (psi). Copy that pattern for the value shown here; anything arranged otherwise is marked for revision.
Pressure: 15 (psi)
